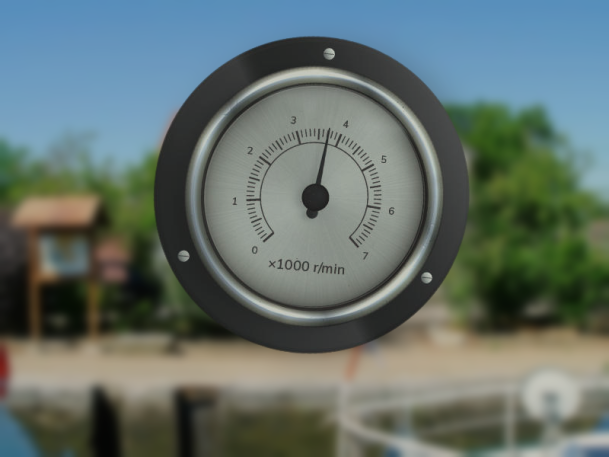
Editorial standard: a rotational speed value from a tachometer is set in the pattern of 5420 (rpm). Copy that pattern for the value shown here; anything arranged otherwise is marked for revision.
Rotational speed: 3700 (rpm)
